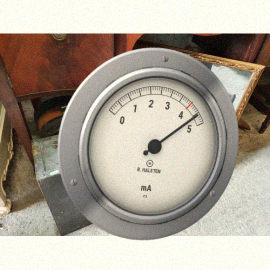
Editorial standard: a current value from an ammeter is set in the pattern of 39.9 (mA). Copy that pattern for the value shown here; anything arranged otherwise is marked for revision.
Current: 4.5 (mA)
